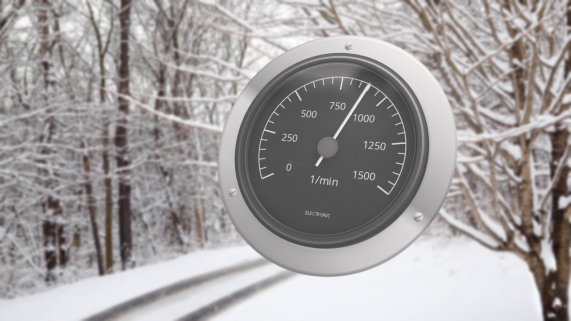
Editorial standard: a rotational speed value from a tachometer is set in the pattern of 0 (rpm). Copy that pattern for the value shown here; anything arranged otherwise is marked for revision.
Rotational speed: 900 (rpm)
